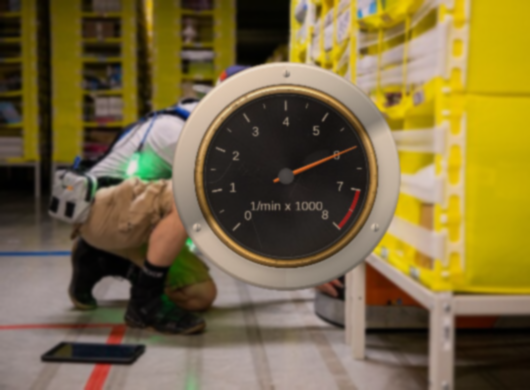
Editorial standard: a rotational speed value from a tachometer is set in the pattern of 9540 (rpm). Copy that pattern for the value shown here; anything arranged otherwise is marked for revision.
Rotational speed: 6000 (rpm)
